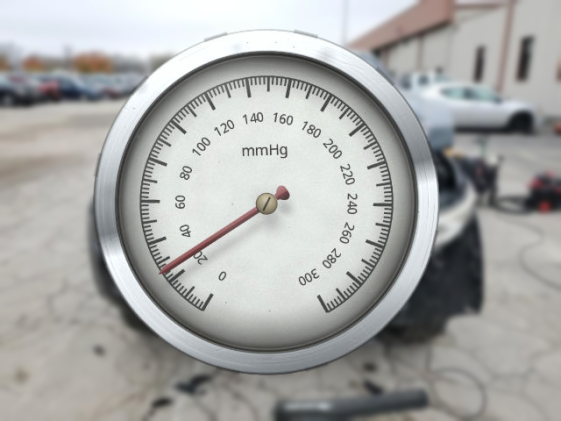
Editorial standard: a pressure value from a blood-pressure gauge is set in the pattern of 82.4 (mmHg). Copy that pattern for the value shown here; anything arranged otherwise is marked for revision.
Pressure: 26 (mmHg)
